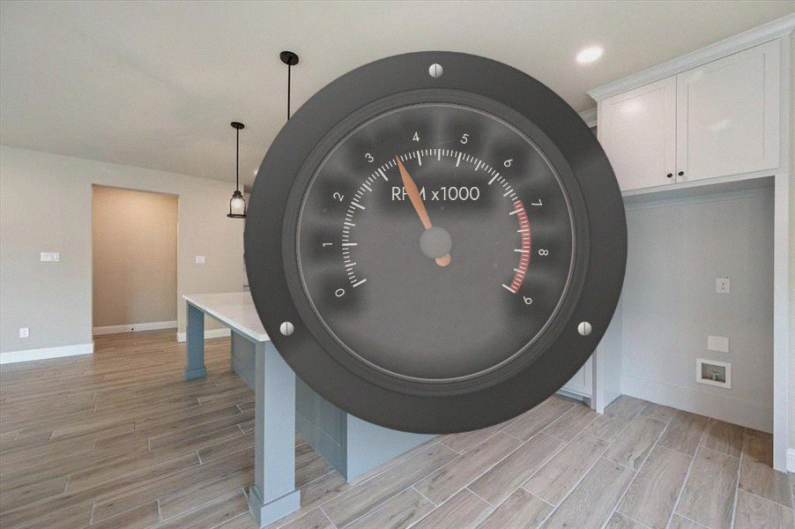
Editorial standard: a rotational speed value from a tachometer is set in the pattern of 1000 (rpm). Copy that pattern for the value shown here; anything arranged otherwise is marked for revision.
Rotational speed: 3500 (rpm)
